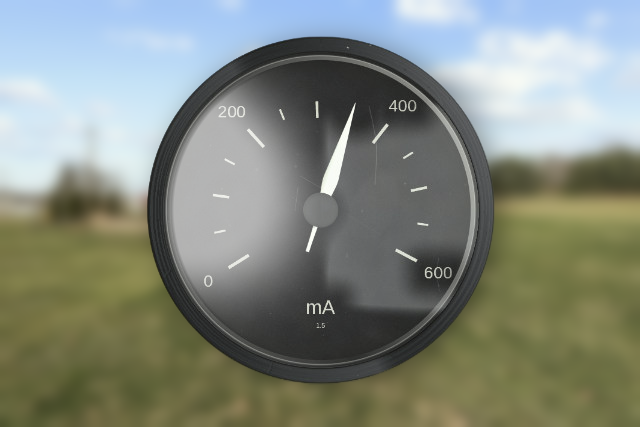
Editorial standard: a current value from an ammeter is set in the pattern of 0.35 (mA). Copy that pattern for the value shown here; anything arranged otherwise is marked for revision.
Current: 350 (mA)
